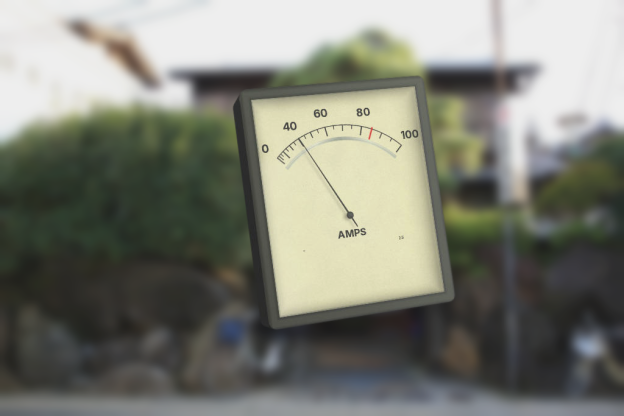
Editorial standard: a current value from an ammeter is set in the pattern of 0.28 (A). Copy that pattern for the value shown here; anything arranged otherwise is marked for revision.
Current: 40 (A)
